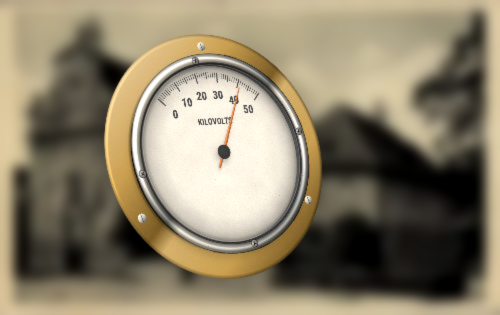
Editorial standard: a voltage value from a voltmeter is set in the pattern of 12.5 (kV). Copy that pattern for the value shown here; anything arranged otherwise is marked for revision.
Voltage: 40 (kV)
